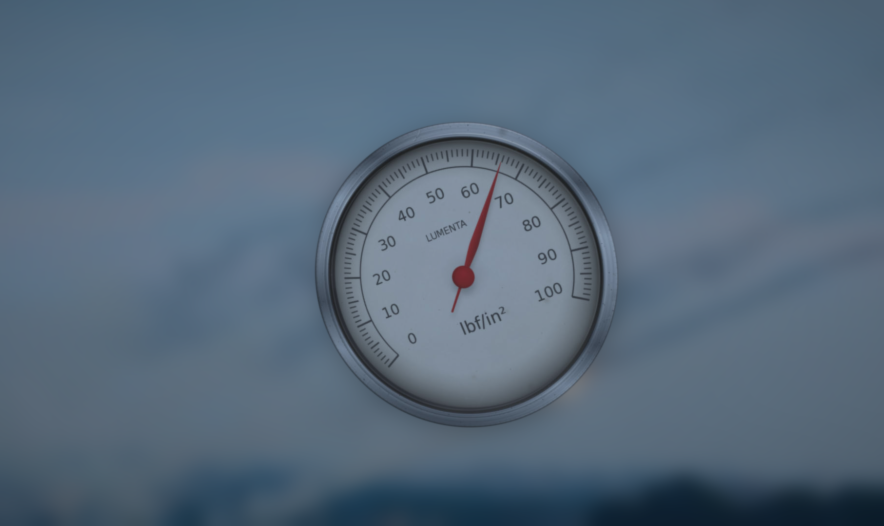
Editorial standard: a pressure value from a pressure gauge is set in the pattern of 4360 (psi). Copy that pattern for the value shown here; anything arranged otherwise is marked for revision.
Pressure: 66 (psi)
